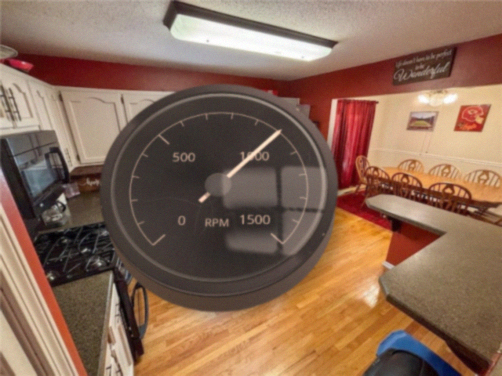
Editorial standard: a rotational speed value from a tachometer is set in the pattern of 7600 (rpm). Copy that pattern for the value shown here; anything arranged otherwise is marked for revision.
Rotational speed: 1000 (rpm)
